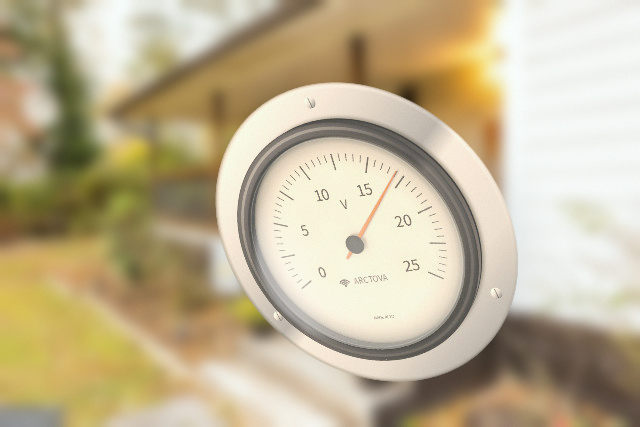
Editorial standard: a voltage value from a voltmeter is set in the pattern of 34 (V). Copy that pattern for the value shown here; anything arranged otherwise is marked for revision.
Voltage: 17 (V)
